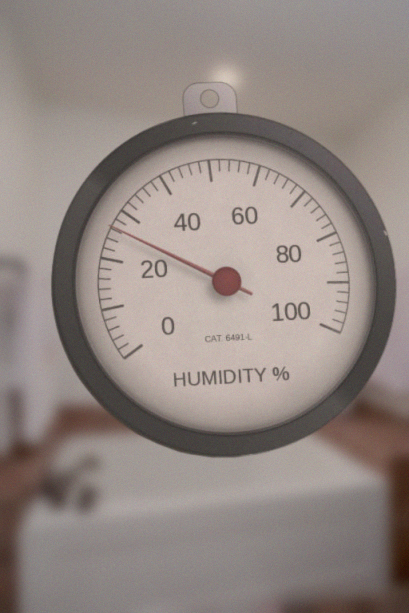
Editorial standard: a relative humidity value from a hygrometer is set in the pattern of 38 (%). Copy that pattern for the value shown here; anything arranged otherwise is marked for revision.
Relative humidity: 26 (%)
